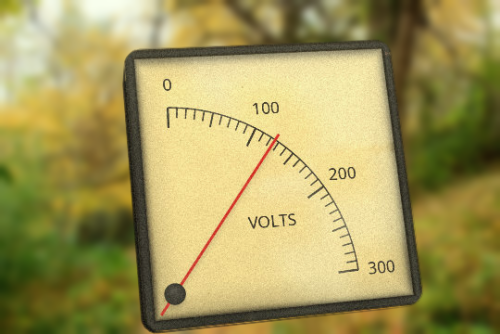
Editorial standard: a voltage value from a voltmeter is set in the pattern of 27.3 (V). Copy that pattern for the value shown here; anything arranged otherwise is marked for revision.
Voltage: 125 (V)
